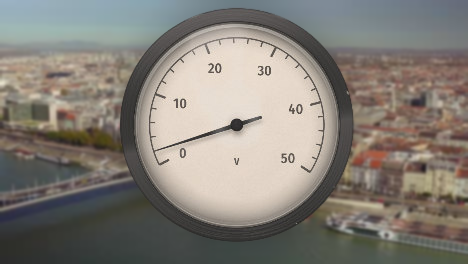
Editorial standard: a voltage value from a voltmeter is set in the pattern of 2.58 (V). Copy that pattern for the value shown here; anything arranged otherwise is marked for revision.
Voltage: 2 (V)
